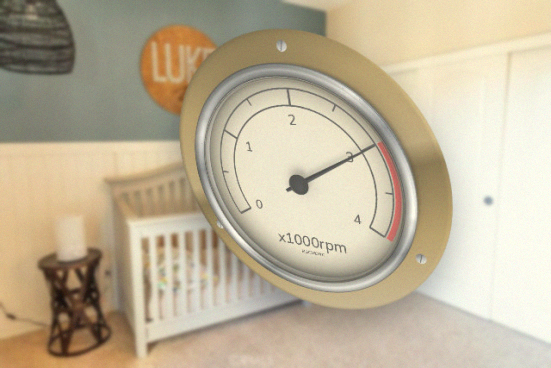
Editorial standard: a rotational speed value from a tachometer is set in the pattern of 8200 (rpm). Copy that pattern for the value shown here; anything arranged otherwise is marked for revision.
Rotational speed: 3000 (rpm)
